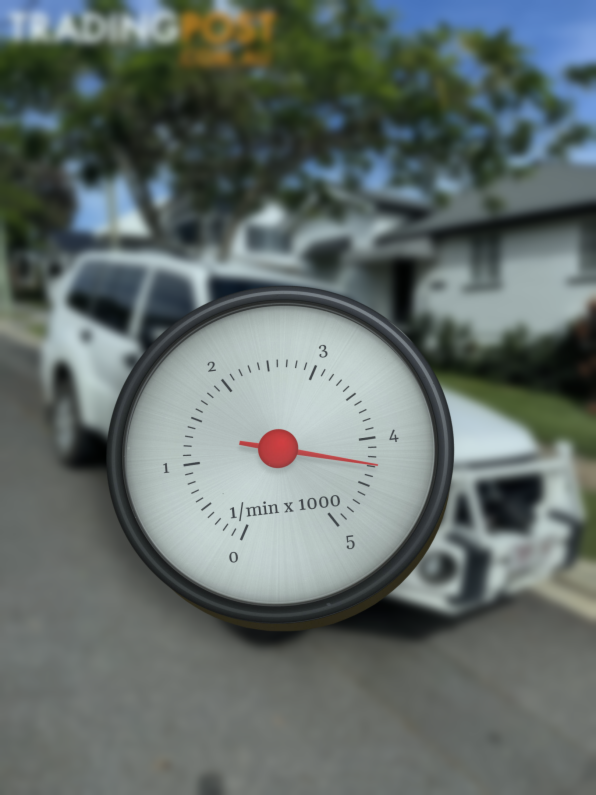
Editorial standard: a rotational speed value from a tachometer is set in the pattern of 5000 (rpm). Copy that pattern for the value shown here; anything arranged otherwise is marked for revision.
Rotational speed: 4300 (rpm)
